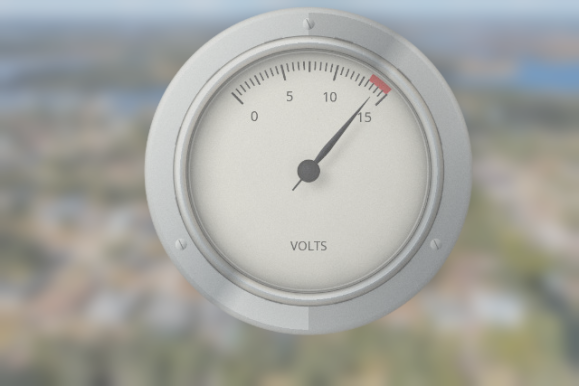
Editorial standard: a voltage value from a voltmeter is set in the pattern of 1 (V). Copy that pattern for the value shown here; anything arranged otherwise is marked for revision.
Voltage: 14 (V)
